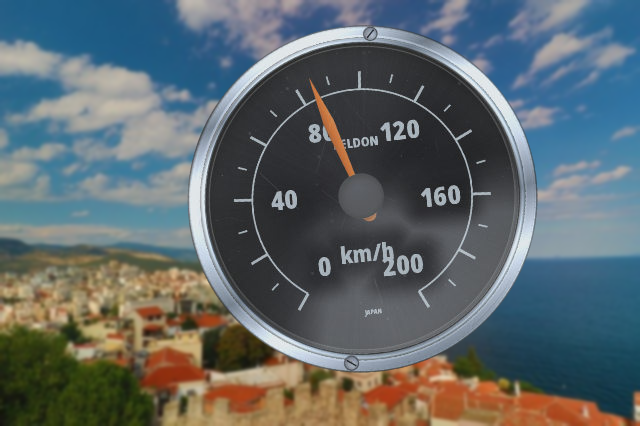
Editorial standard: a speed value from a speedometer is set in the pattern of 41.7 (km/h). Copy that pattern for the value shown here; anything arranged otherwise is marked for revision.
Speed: 85 (km/h)
